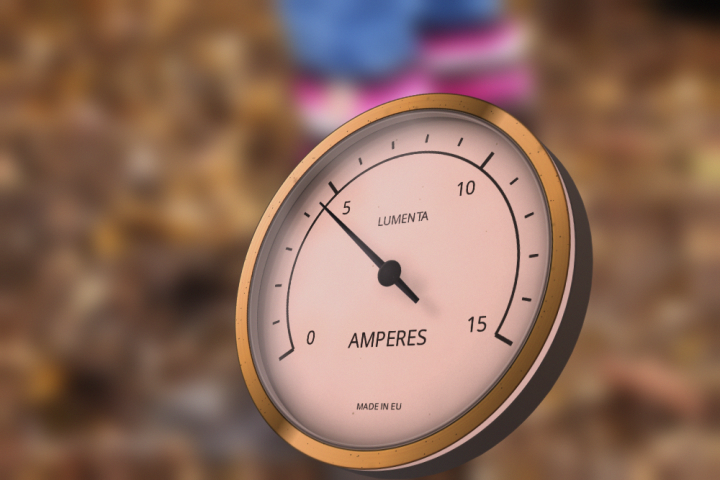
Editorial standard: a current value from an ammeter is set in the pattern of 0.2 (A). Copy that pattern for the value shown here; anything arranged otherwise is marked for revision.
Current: 4.5 (A)
